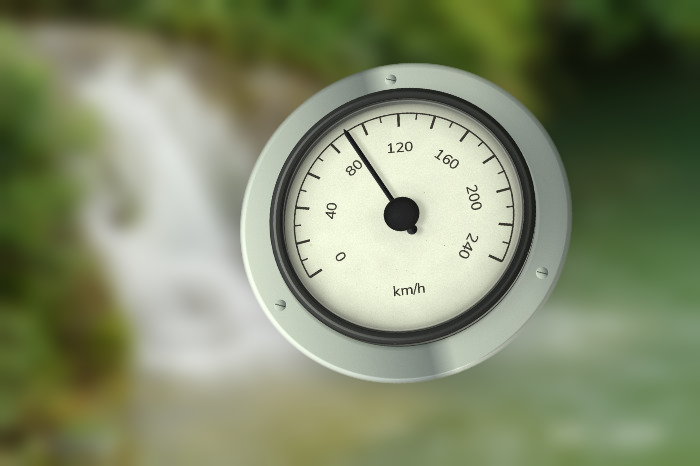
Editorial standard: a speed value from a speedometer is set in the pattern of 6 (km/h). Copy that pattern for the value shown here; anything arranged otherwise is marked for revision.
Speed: 90 (km/h)
